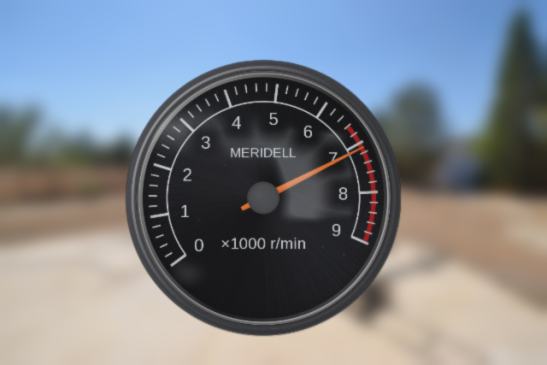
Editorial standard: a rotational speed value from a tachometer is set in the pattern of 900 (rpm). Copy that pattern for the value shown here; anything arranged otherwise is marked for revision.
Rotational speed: 7100 (rpm)
